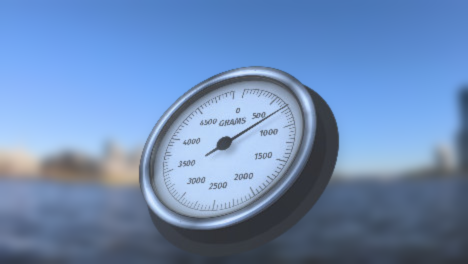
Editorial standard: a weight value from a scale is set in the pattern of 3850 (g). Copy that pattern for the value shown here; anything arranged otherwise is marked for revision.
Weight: 750 (g)
